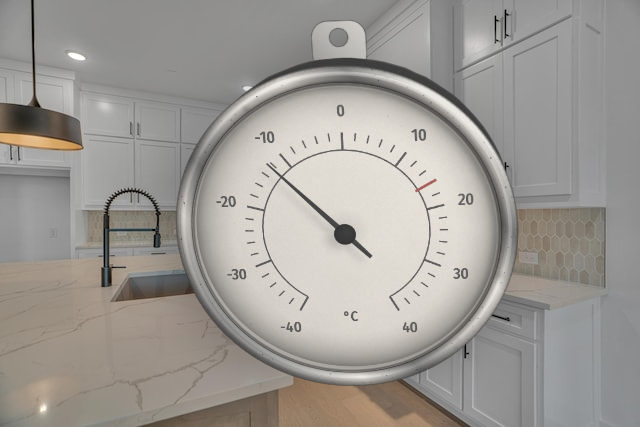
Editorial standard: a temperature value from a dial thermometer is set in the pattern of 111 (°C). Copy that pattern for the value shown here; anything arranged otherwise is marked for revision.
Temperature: -12 (°C)
